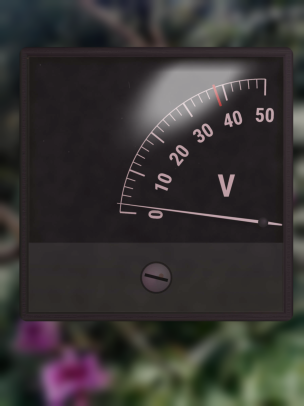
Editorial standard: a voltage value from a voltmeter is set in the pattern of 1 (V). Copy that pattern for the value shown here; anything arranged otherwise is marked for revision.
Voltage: 2 (V)
